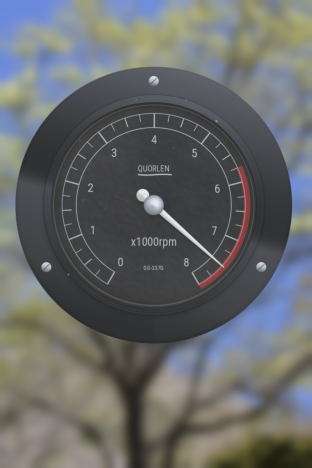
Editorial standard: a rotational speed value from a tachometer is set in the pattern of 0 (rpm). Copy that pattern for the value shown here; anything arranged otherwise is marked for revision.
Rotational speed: 7500 (rpm)
